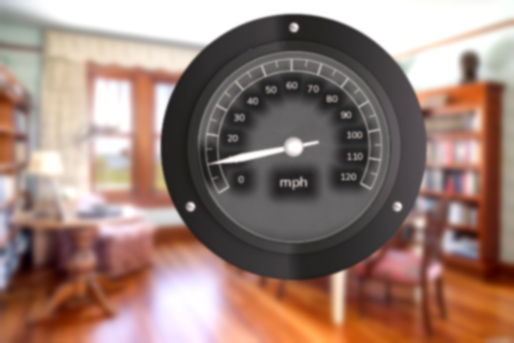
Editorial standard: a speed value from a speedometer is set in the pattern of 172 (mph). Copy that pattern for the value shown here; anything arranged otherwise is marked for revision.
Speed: 10 (mph)
